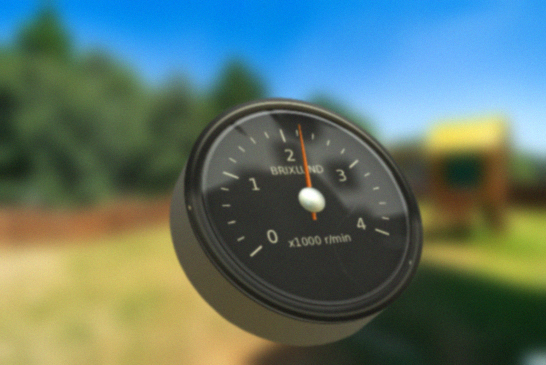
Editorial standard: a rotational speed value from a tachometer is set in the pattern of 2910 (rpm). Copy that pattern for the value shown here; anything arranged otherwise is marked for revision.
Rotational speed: 2200 (rpm)
